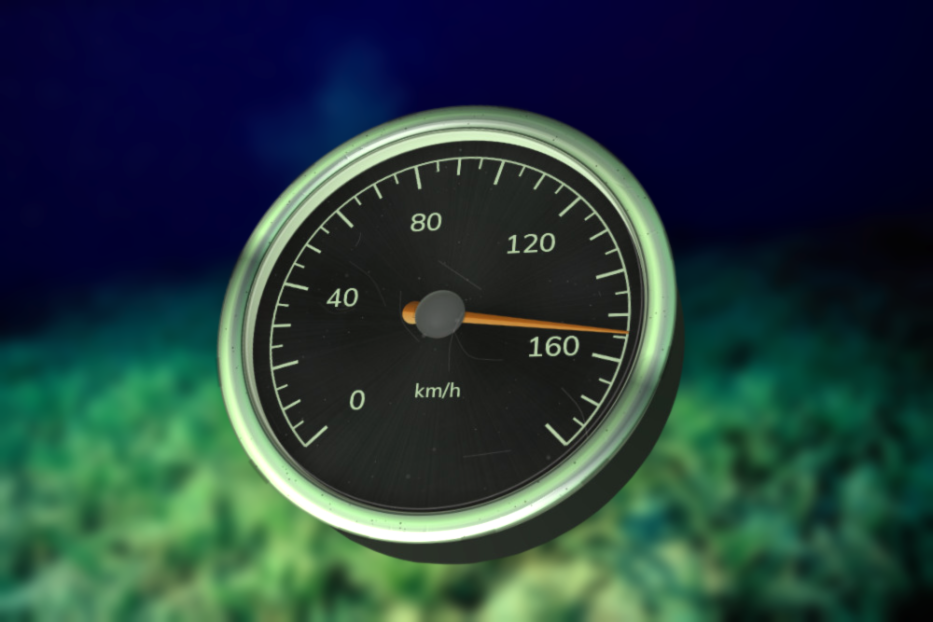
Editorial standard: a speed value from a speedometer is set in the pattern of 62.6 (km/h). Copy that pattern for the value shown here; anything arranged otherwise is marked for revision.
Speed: 155 (km/h)
